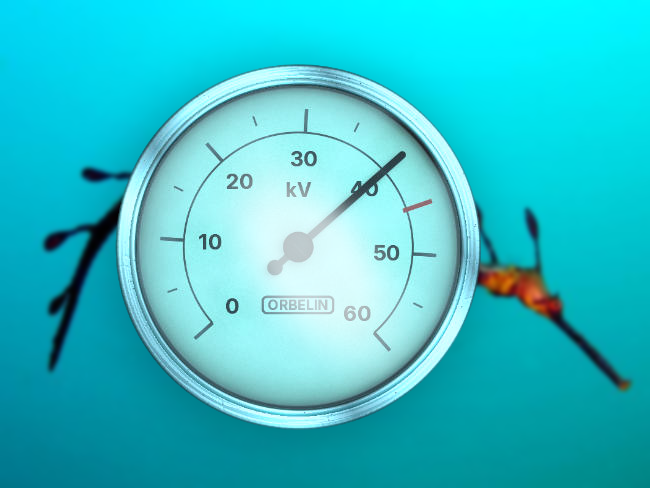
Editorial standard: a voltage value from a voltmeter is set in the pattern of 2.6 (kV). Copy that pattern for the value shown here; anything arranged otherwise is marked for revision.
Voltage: 40 (kV)
